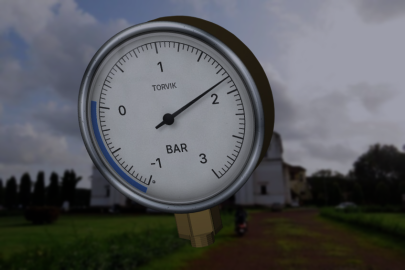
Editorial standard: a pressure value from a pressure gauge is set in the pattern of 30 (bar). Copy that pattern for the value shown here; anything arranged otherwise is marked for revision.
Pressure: 1.85 (bar)
